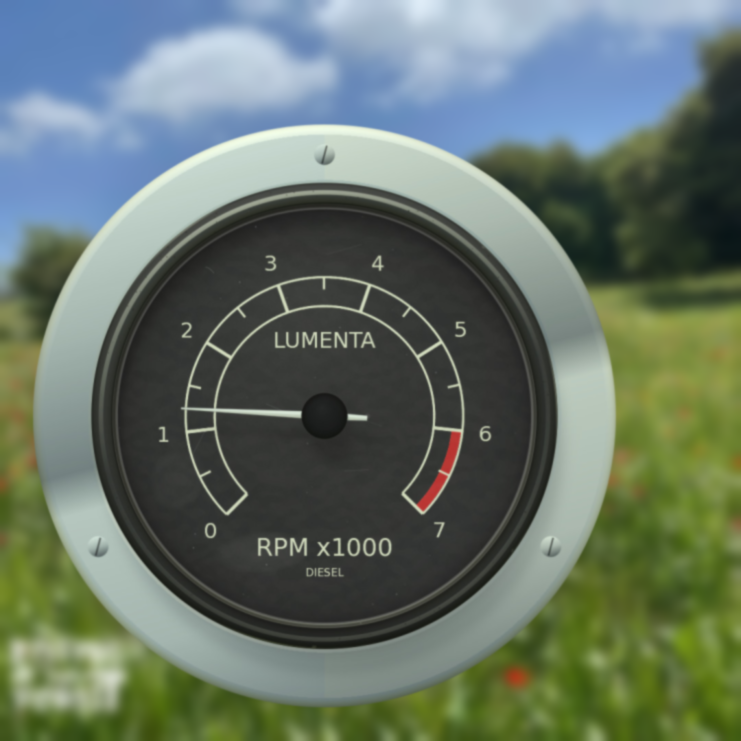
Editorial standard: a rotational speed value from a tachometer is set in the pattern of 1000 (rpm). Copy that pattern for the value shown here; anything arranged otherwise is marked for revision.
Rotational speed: 1250 (rpm)
